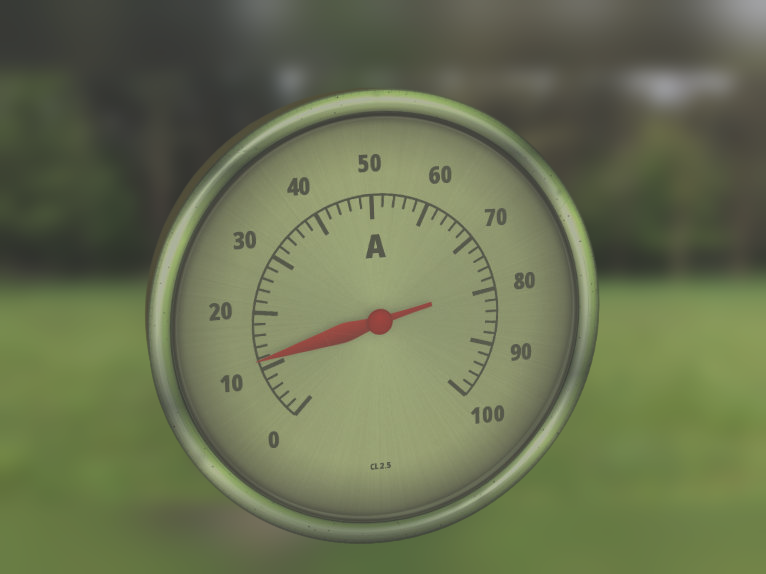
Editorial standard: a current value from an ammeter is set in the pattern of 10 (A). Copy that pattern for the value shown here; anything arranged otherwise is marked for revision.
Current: 12 (A)
